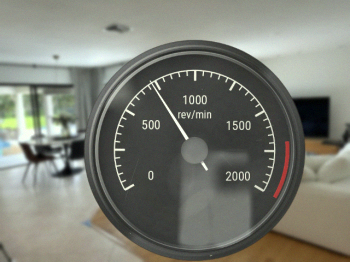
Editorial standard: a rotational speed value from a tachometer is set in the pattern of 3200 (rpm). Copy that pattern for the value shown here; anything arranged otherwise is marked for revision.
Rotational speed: 725 (rpm)
